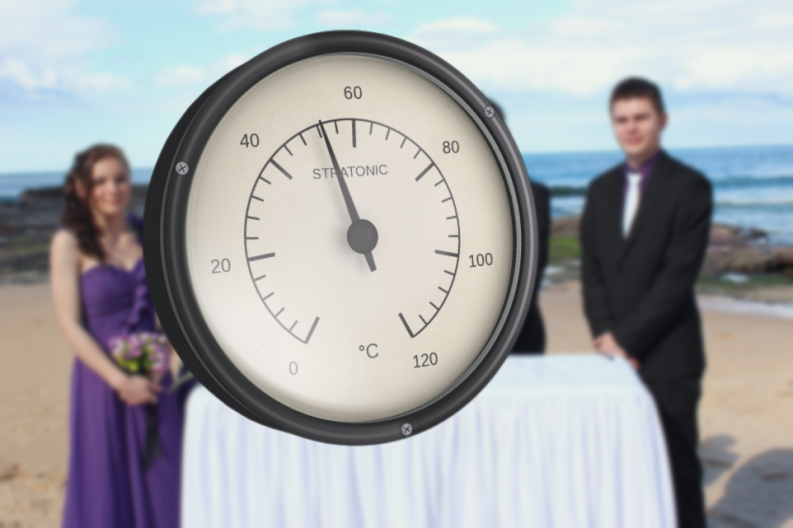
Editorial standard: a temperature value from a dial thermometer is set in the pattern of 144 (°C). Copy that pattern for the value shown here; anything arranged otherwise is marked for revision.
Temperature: 52 (°C)
